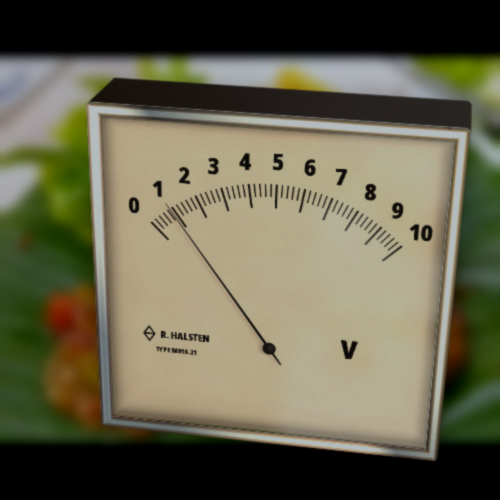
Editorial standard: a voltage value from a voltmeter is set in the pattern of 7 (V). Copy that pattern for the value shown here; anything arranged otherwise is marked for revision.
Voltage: 1 (V)
